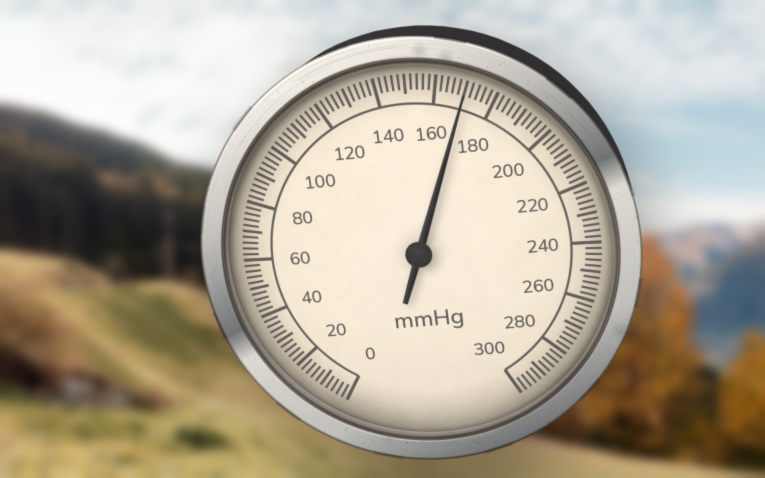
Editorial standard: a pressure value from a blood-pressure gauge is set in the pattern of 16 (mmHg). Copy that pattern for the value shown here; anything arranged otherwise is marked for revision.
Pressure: 170 (mmHg)
